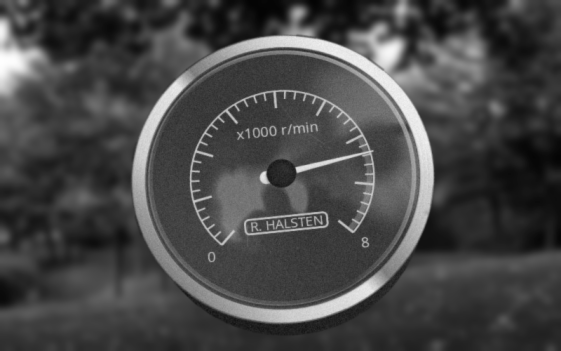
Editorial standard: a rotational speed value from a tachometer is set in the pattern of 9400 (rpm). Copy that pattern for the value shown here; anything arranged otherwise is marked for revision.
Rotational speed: 6400 (rpm)
